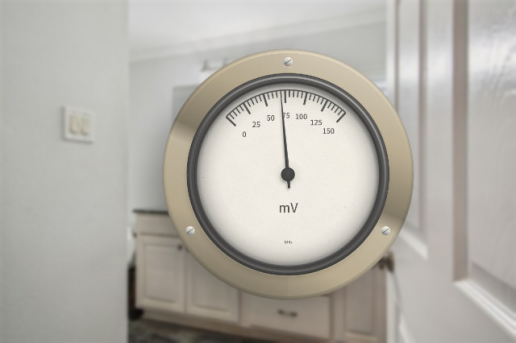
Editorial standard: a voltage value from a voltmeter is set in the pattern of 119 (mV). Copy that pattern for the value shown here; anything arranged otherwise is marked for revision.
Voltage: 70 (mV)
